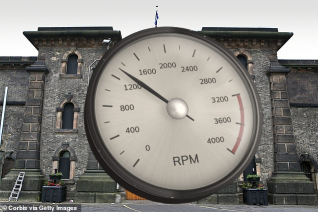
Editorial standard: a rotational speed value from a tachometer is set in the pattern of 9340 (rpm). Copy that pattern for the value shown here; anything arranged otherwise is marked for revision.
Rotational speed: 1300 (rpm)
